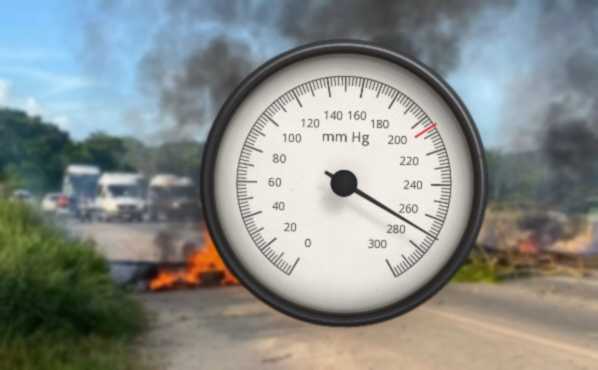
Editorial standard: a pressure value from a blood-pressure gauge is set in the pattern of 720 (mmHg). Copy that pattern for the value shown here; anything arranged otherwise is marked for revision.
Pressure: 270 (mmHg)
